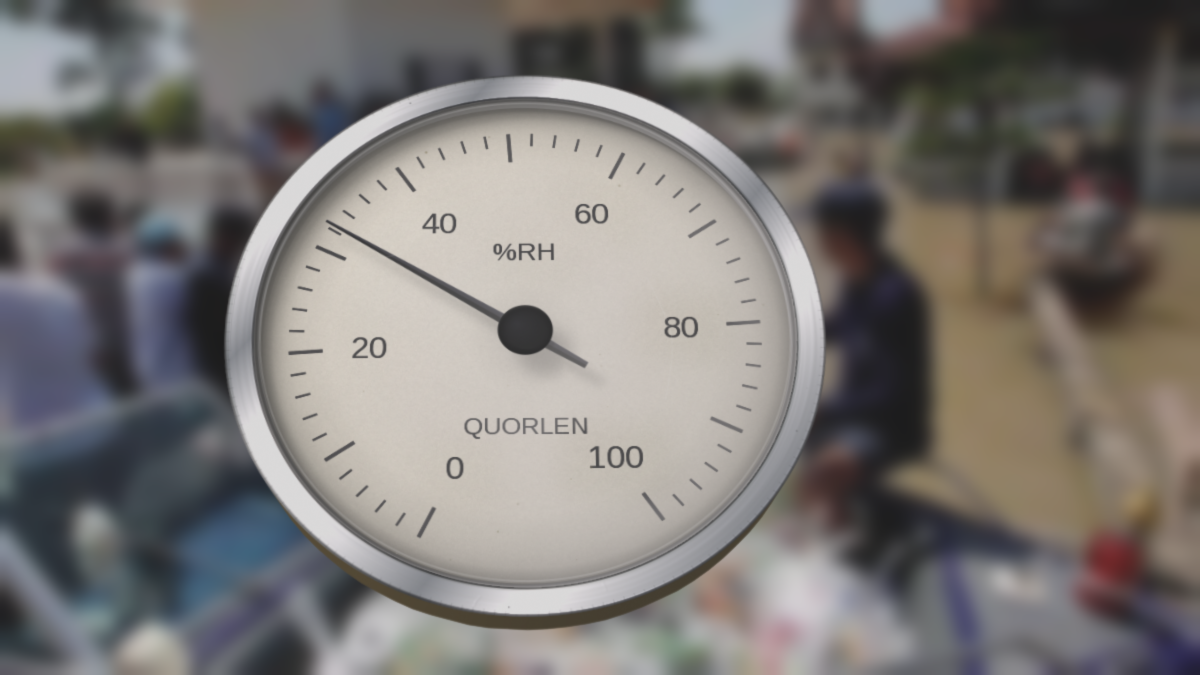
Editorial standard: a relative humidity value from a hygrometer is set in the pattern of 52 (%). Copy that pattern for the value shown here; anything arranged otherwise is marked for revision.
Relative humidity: 32 (%)
